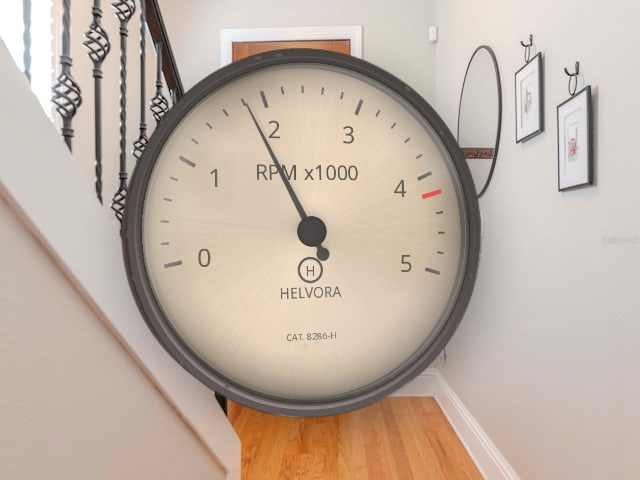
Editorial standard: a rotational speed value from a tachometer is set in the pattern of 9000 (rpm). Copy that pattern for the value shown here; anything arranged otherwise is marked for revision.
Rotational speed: 1800 (rpm)
